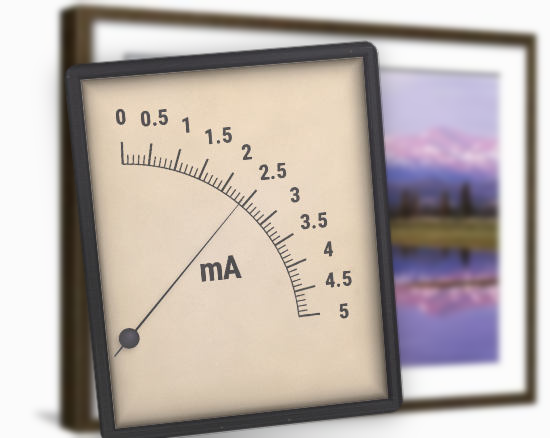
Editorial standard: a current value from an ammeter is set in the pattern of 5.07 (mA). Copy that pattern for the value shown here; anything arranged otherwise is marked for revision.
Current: 2.4 (mA)
